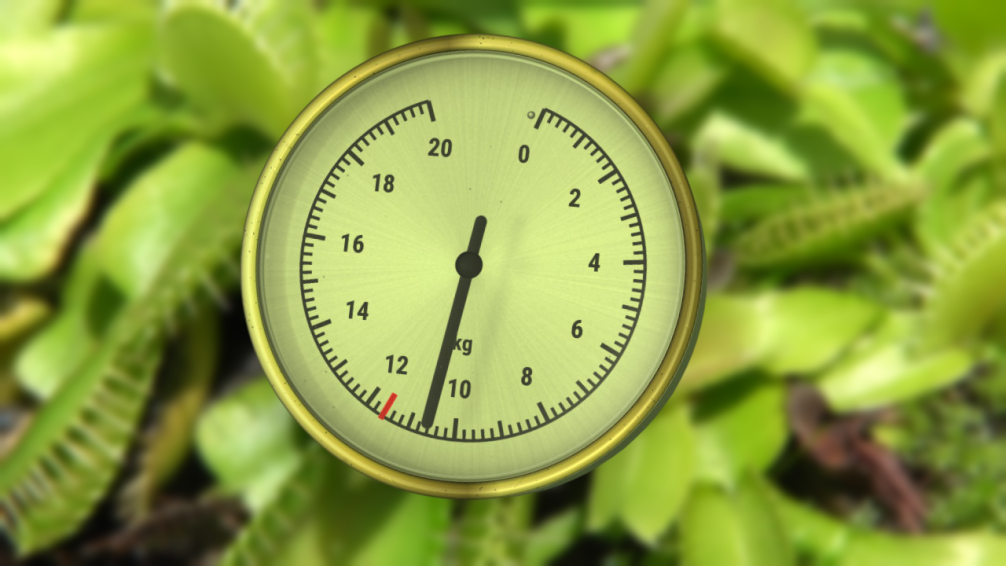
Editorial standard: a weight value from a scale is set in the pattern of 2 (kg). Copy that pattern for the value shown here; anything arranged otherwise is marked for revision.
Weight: 10.6 (kg)
